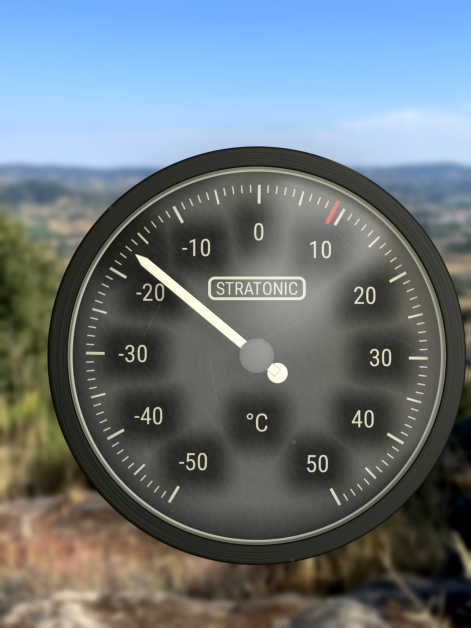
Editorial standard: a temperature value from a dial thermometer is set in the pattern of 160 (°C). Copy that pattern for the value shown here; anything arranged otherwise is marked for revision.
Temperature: -17 (°C)
